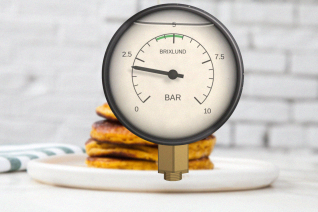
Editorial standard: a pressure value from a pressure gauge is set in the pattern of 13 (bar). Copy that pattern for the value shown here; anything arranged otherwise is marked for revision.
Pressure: 2 (bar)
